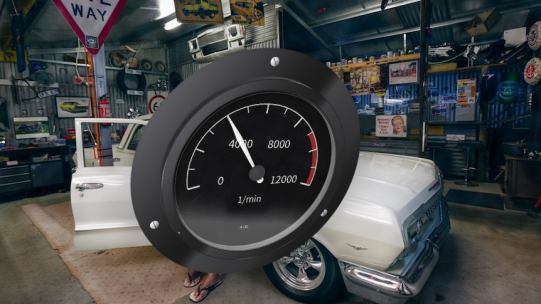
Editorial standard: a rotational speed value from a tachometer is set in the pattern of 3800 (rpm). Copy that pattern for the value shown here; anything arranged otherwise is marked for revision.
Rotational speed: 4000 (rpm)
